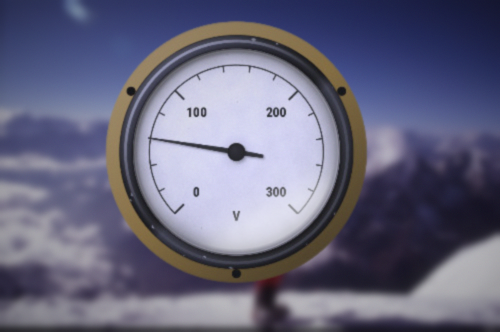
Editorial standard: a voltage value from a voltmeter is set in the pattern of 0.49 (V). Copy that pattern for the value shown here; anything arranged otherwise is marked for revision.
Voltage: 60 (V)
